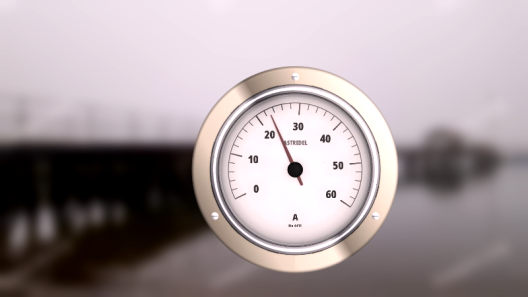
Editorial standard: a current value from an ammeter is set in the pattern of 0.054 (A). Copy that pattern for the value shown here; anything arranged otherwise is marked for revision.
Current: 23 (A)
